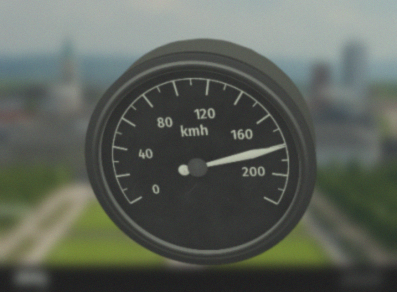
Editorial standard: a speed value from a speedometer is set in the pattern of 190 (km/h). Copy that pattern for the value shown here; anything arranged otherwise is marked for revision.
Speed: 180 (km/h)
